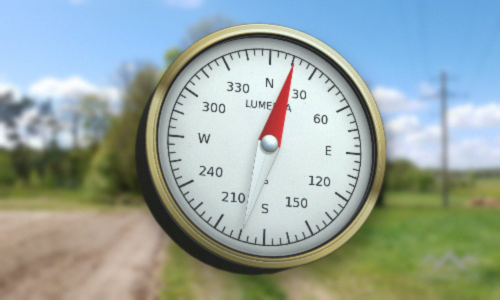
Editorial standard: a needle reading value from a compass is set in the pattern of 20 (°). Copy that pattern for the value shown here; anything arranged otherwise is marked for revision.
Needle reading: 15 (°)
